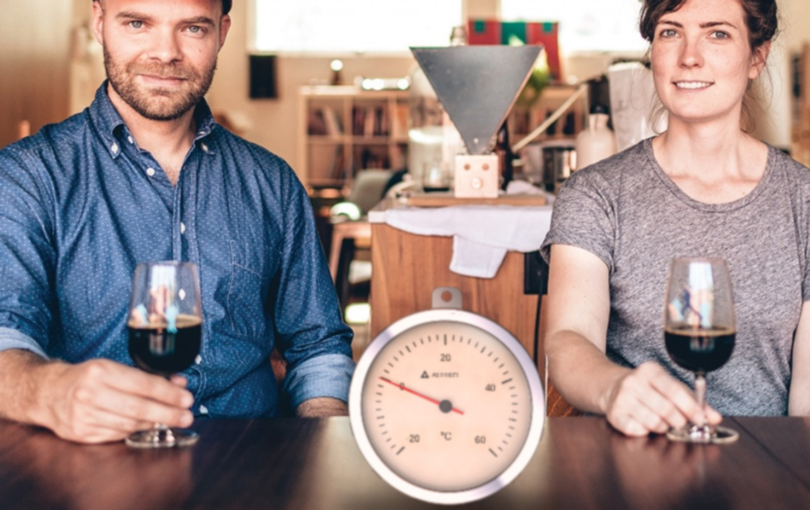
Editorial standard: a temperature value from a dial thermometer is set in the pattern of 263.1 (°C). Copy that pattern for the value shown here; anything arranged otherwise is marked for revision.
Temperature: 0 (°C)
